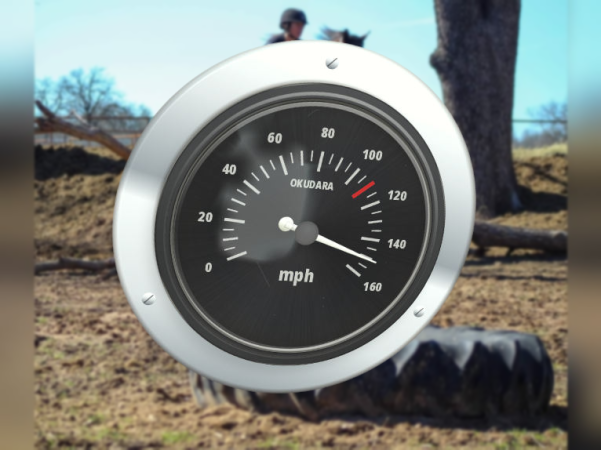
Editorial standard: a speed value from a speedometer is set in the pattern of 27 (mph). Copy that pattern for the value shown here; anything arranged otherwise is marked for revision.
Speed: 150 (mph)
